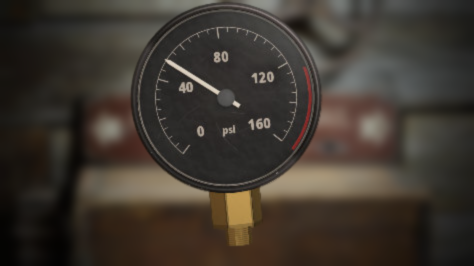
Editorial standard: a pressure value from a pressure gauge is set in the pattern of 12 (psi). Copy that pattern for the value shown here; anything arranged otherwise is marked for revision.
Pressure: 50 (psi)
